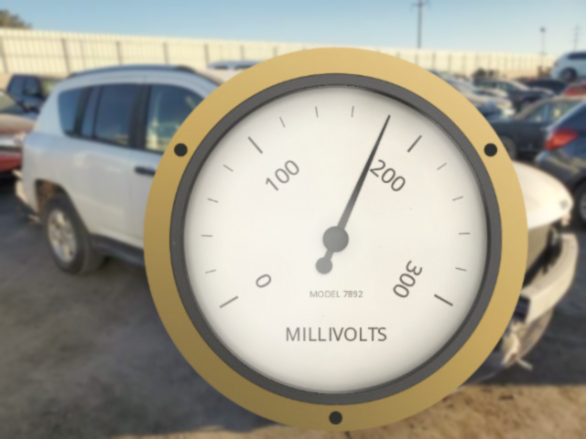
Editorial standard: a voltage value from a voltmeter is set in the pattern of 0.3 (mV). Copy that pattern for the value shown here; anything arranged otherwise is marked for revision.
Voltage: 180 (mV)
